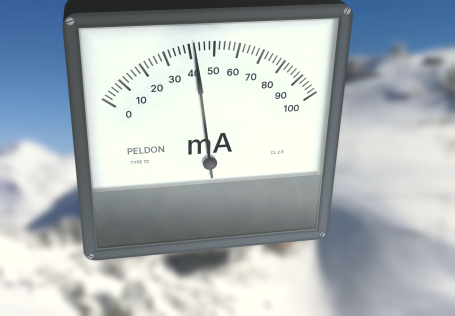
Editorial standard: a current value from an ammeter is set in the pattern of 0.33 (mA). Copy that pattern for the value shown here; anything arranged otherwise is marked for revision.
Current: 42 (mA)
